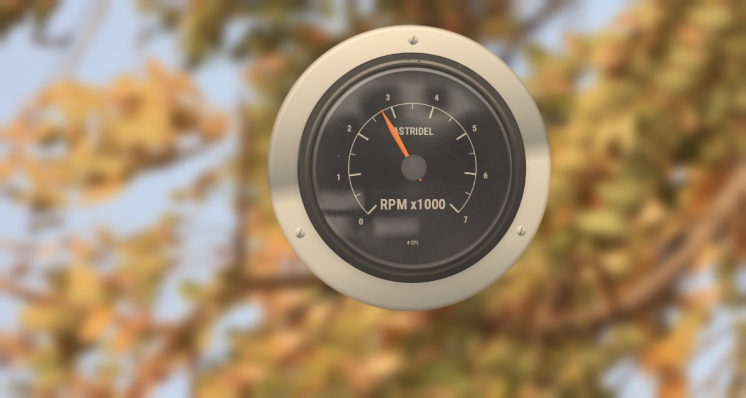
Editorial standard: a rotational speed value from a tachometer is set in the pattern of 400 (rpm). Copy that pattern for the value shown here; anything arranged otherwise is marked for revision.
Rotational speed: 2750 (rpm)
